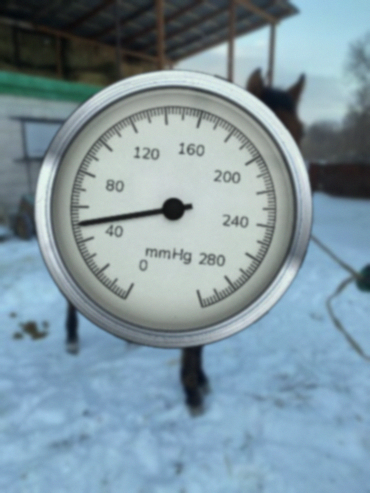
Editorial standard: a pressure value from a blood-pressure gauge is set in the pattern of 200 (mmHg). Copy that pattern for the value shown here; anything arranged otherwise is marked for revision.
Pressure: 50 (mmHg)
